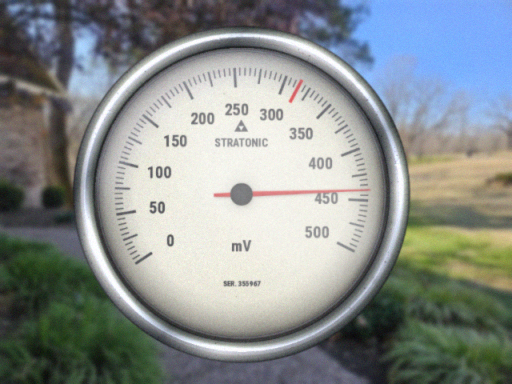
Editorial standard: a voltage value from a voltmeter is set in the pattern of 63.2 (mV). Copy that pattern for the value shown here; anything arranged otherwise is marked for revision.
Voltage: 440 (mV)
